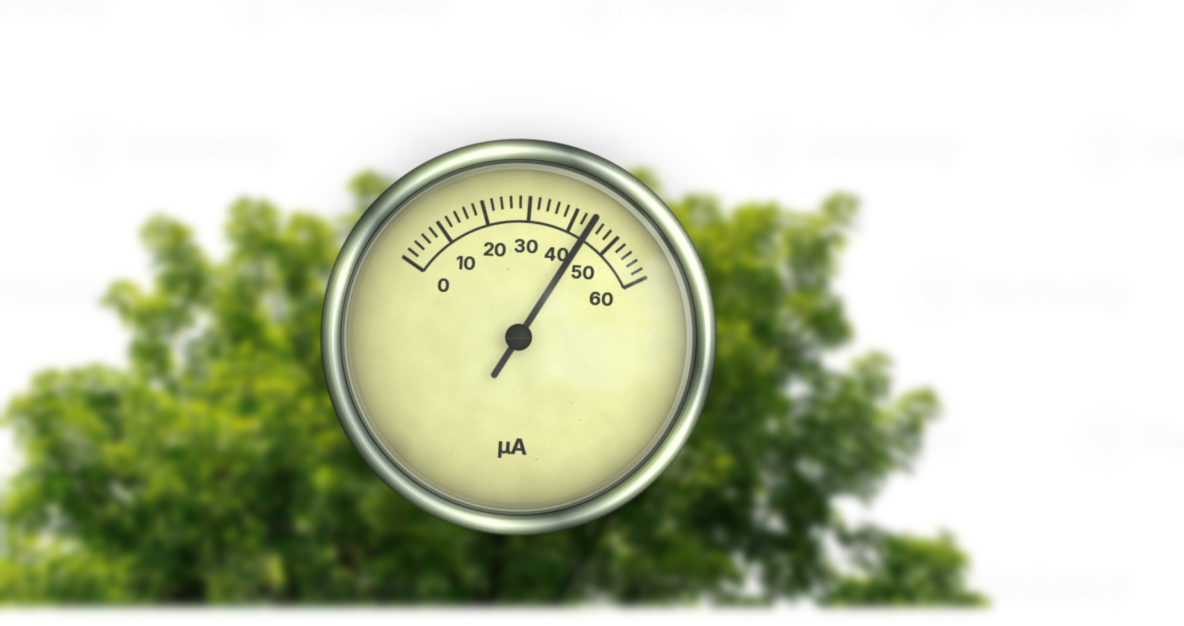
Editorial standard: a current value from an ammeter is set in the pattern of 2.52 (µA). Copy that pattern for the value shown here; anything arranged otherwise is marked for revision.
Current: 44 (µA)
